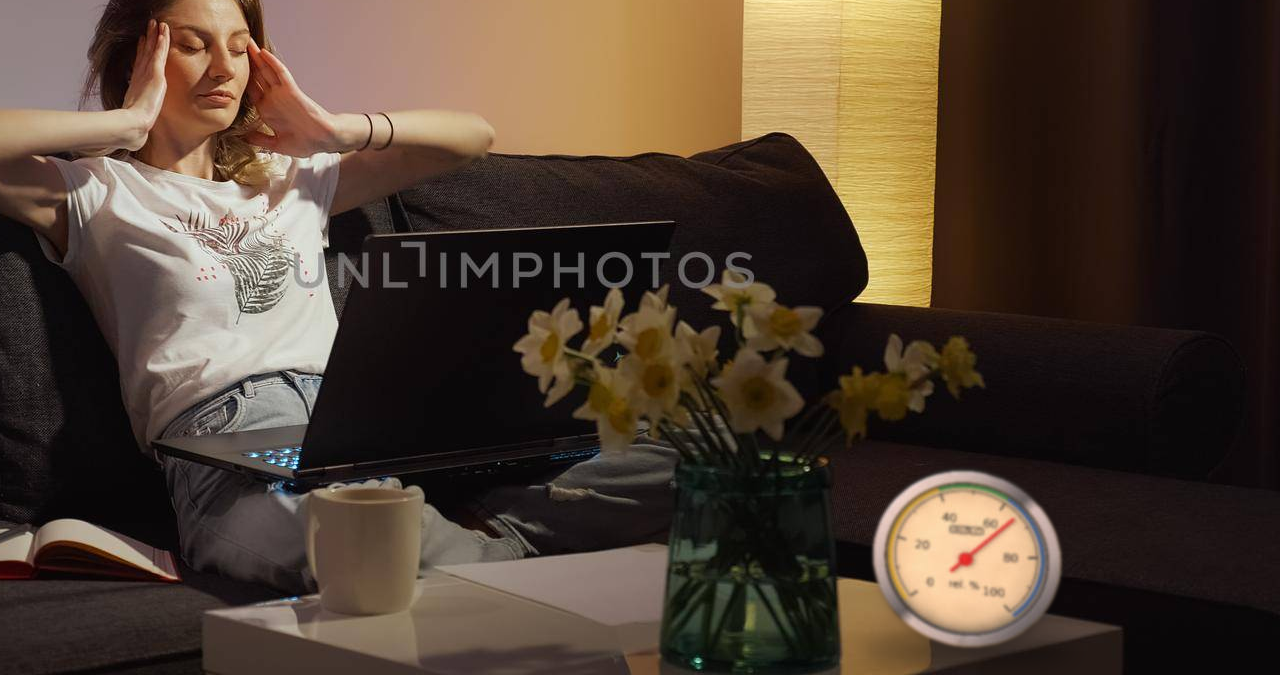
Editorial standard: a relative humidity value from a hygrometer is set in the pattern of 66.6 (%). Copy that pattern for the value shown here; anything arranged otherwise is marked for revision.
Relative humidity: 65 (%)
